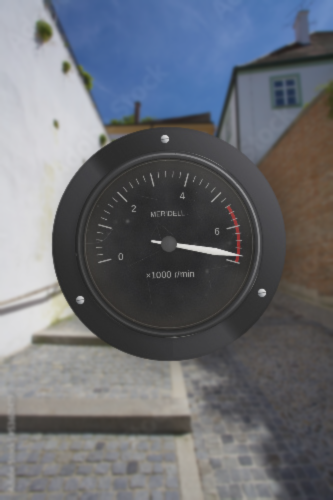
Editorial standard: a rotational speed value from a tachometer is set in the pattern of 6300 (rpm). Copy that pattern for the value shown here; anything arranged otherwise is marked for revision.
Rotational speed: 6800 (rpm)
